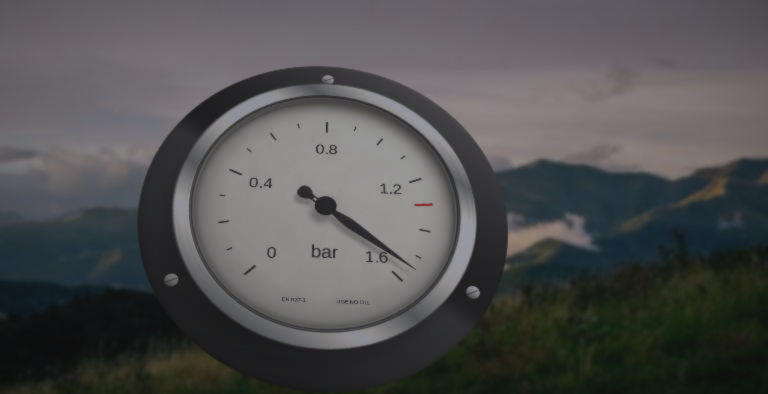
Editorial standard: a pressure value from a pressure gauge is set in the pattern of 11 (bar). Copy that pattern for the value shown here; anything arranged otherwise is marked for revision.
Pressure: 1.55 (bar)
